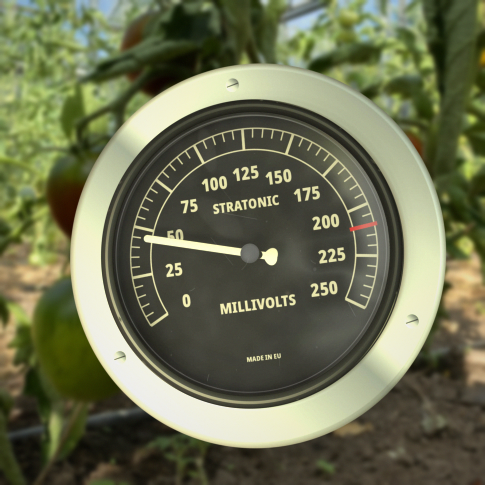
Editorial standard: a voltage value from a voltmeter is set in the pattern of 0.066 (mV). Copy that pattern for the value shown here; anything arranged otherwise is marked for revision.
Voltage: 45 (mV)
